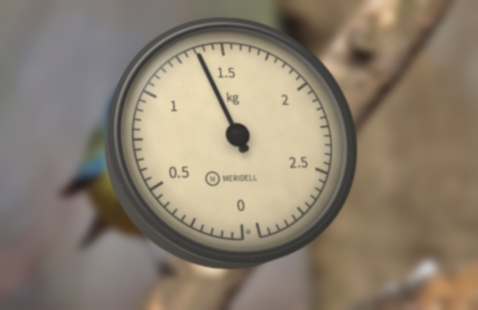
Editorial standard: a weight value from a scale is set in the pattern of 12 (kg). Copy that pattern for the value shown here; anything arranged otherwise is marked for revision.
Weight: 1.35 (kg)
